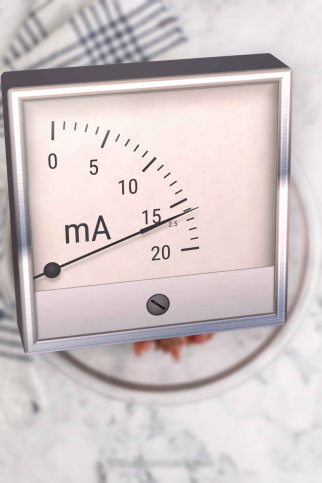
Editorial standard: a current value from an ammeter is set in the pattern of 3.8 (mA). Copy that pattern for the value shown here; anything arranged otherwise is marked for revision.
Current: 16 (mA)
